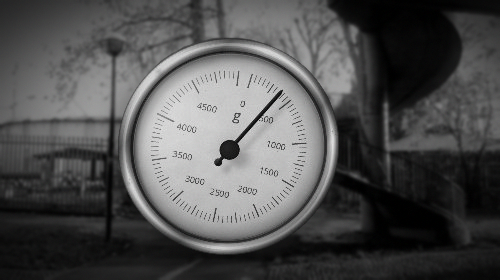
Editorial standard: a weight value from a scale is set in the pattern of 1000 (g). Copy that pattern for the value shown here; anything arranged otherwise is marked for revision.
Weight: 350 (g)
